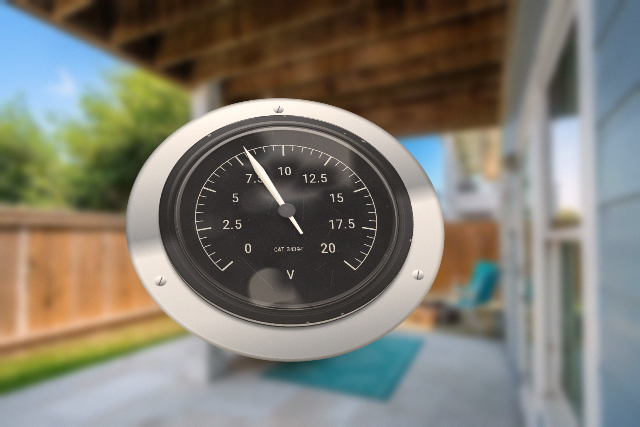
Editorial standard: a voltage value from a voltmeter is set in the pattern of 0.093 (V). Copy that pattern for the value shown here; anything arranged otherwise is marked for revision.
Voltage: 8 (V)
